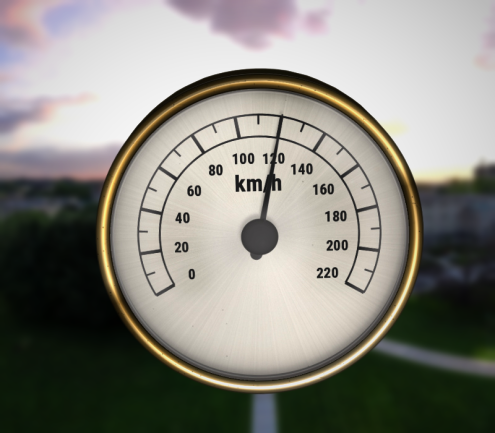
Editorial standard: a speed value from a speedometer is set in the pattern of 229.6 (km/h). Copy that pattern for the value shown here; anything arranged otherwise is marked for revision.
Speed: 120 (km/h)
